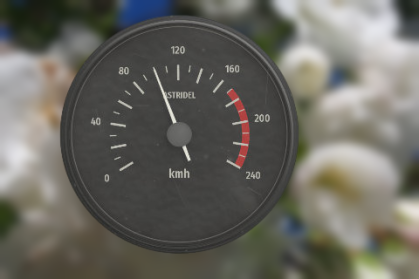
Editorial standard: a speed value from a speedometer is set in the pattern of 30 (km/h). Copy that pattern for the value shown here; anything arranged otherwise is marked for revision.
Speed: 100 (km/h)
